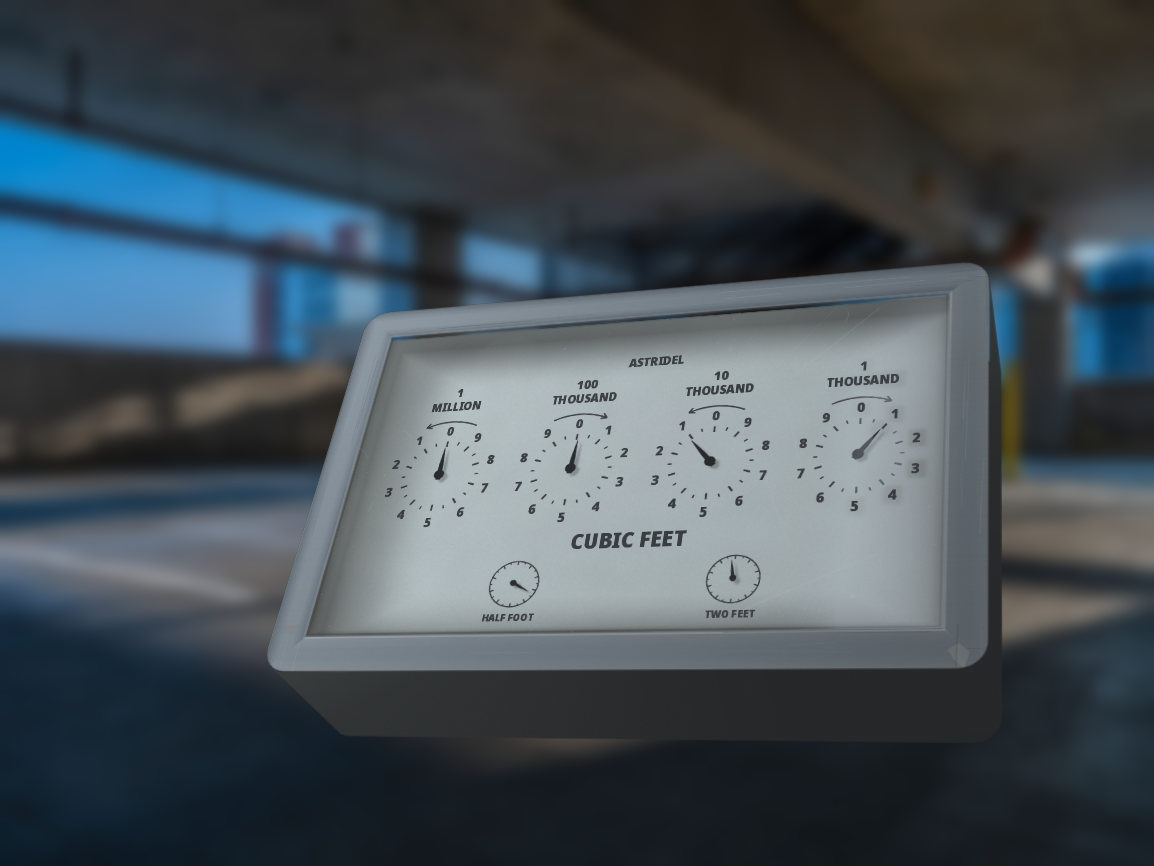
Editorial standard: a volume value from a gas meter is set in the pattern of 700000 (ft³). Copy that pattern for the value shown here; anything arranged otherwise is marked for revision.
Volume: 1100 (ft³)
